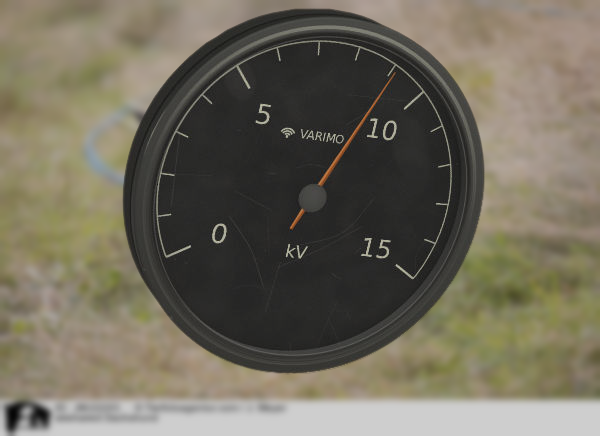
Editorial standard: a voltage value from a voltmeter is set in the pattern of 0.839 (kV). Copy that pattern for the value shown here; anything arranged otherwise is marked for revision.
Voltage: 9 (kV)
